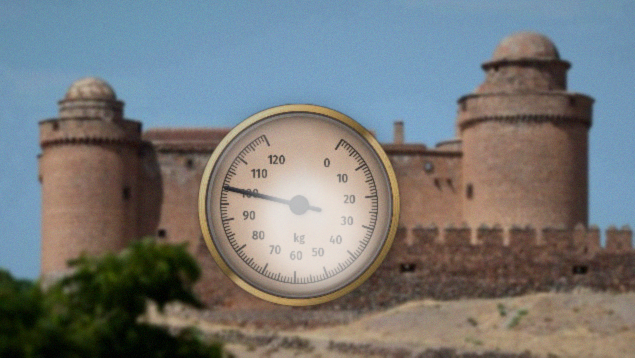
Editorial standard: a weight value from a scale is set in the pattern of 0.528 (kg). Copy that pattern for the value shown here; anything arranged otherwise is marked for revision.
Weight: 100 (kg)
